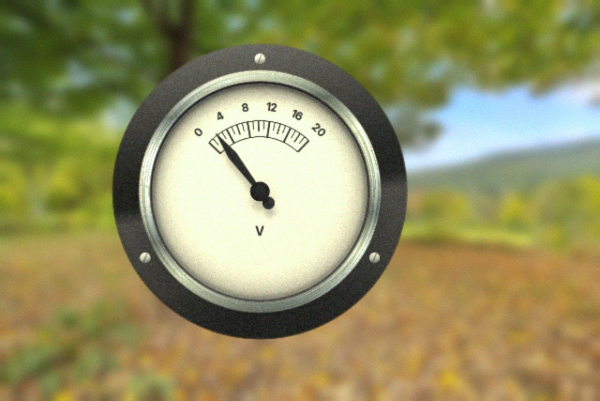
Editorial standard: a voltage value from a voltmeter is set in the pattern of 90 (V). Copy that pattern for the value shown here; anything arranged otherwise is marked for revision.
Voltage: 2 (V)
